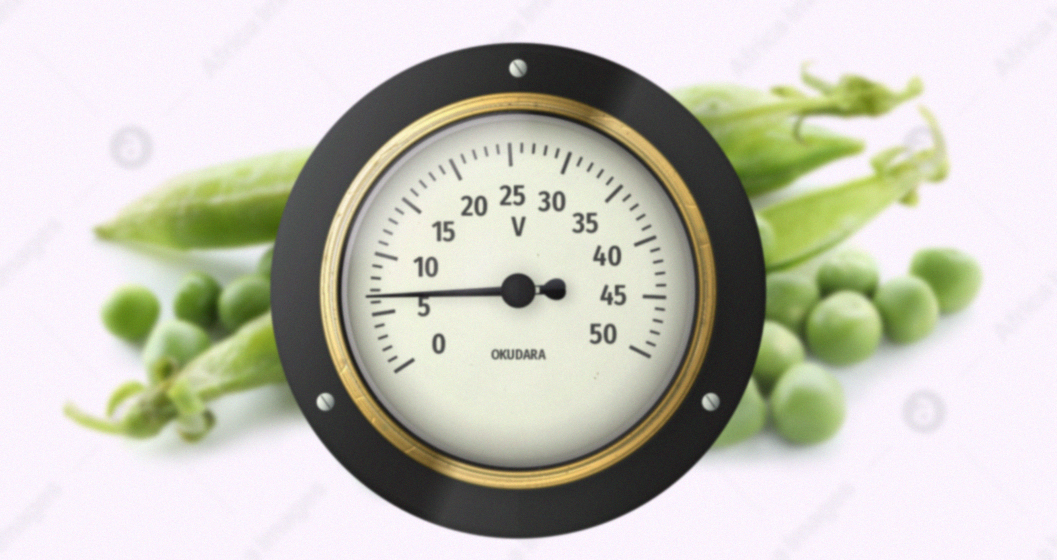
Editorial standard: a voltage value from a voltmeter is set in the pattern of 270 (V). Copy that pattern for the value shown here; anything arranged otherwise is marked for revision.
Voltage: 6.5 (V)
